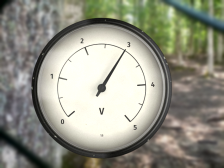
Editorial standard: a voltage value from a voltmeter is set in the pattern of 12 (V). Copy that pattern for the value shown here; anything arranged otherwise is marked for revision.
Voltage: 3 (V)
